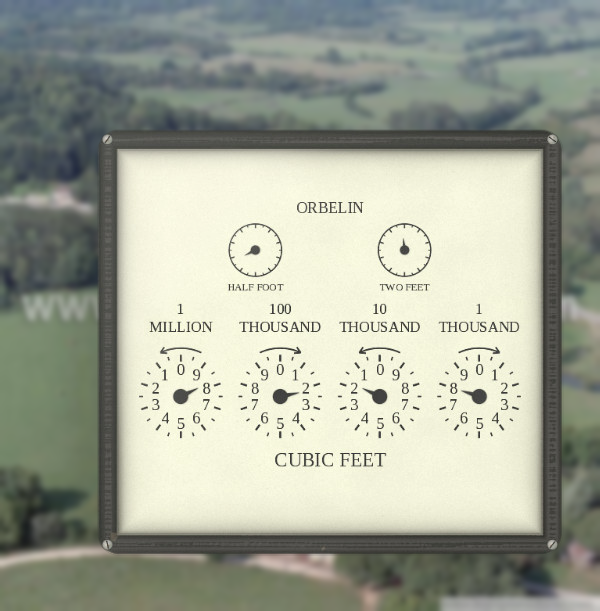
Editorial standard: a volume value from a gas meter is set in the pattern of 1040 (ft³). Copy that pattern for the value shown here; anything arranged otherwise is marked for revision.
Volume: 821800 (ft³)
